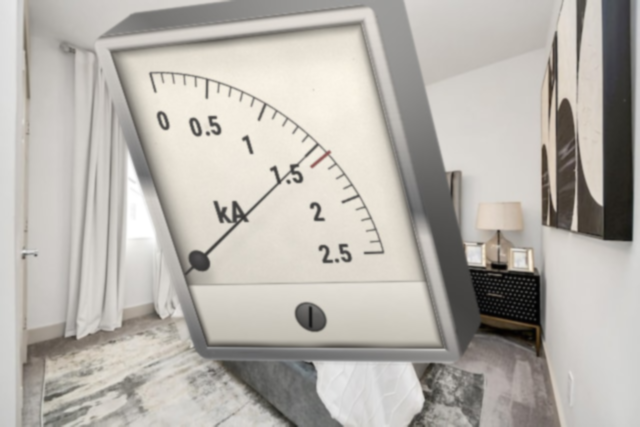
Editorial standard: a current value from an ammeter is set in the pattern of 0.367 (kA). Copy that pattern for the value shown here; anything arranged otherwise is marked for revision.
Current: 1.5 (kA)
